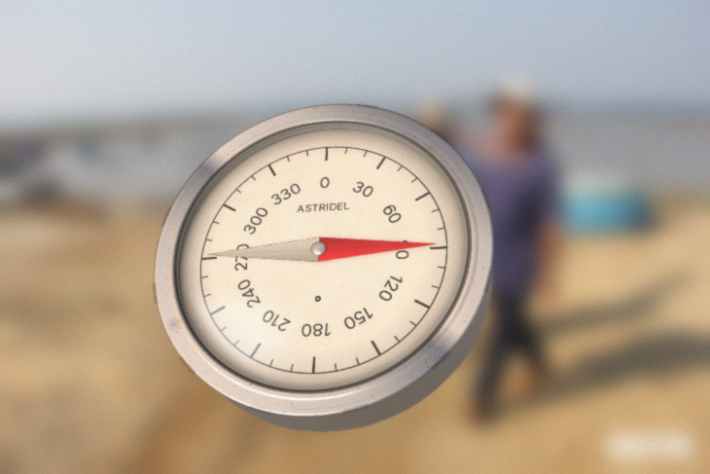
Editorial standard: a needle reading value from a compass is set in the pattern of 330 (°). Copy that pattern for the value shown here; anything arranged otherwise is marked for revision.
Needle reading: 90 (°)
